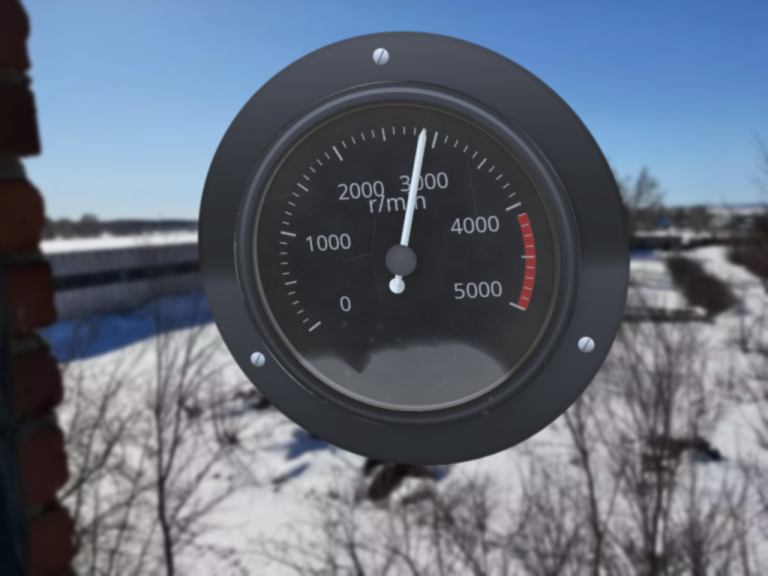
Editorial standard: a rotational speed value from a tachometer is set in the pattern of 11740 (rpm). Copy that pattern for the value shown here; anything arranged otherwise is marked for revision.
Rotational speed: 2900 (rpm)
